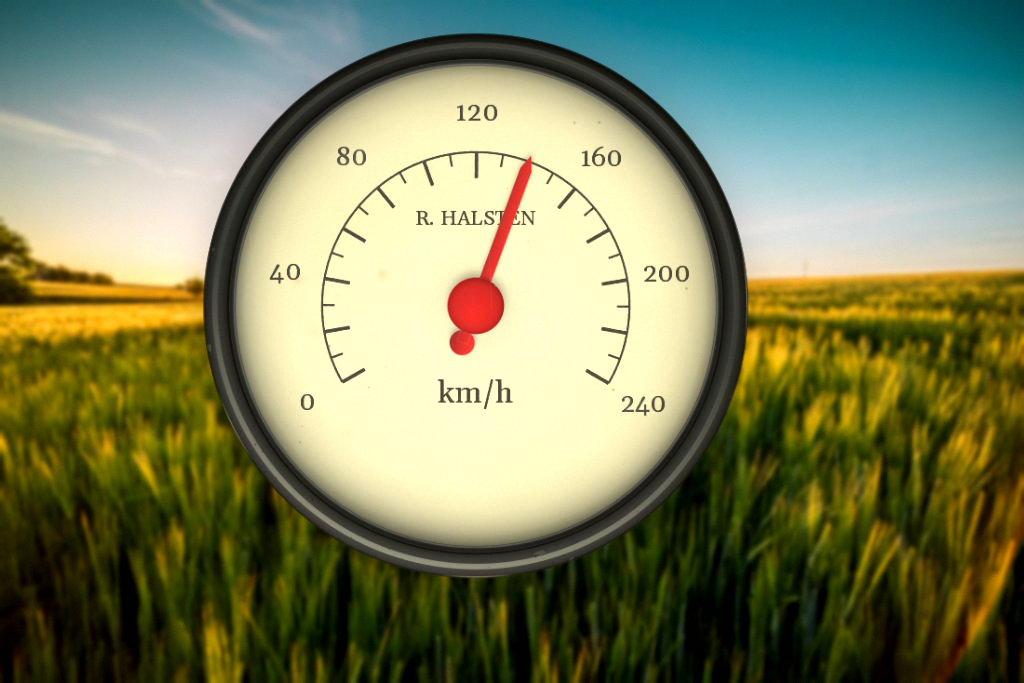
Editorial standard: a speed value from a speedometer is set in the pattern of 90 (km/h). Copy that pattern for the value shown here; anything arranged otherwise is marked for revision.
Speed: 140 (km/h)
